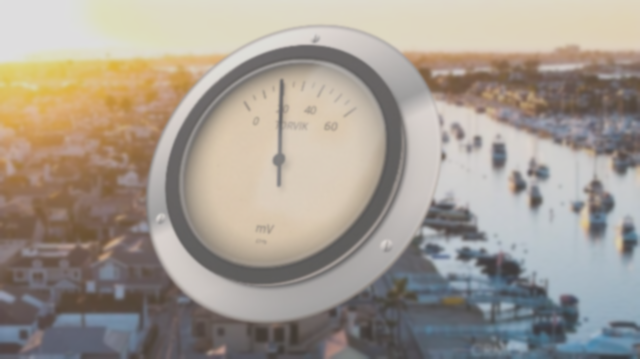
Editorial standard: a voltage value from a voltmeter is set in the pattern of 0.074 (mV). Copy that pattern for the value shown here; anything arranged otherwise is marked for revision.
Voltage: 20 (mV)
